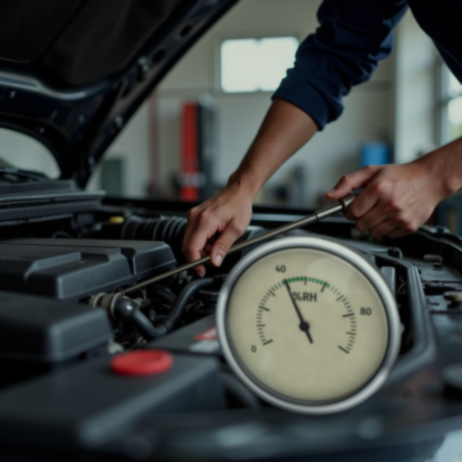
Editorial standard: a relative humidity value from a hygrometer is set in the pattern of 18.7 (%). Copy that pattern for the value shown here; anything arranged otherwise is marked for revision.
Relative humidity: 40 (%)
